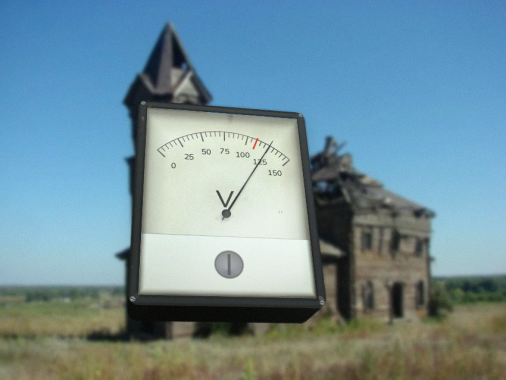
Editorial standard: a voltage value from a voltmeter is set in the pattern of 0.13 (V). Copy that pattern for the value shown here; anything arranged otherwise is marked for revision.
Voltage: 125 (V)
